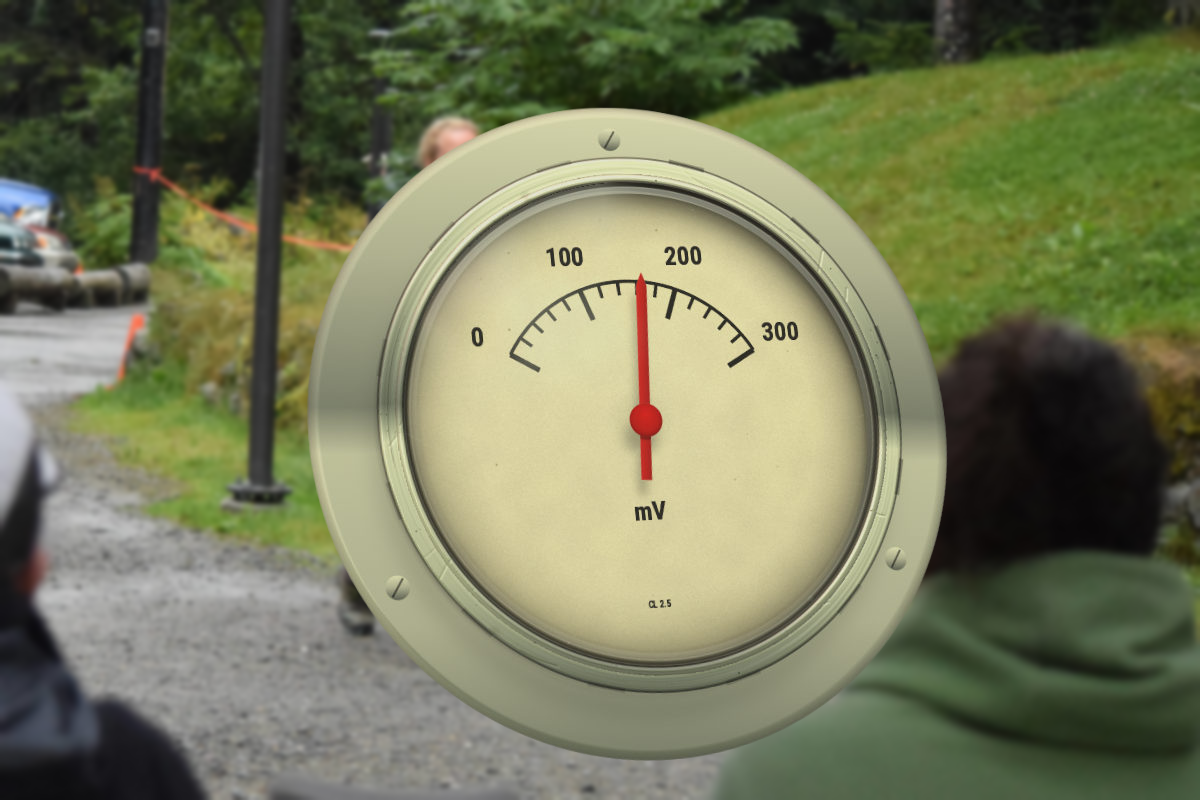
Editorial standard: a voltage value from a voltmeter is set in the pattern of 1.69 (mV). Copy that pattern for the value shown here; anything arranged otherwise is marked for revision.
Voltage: 160 (mV)
